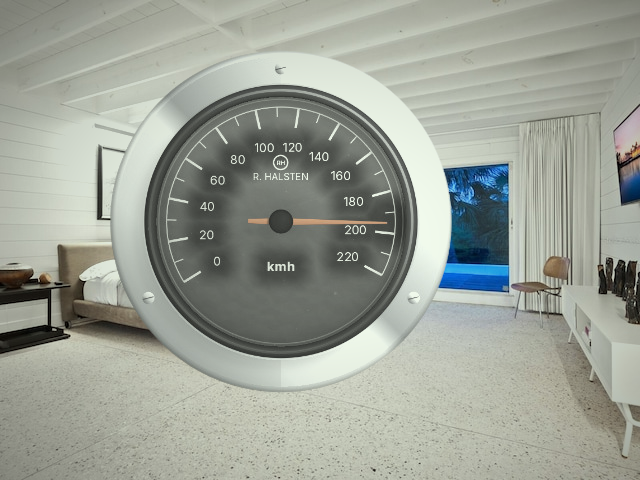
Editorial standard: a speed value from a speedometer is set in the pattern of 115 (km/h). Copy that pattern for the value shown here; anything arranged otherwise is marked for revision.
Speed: 195 (km/h)
